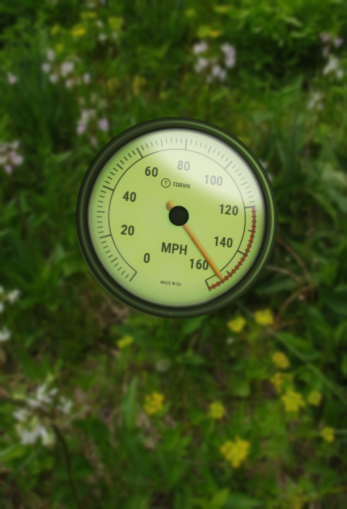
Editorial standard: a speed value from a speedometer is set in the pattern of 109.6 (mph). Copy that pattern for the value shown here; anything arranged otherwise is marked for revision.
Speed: 154 (mph)
